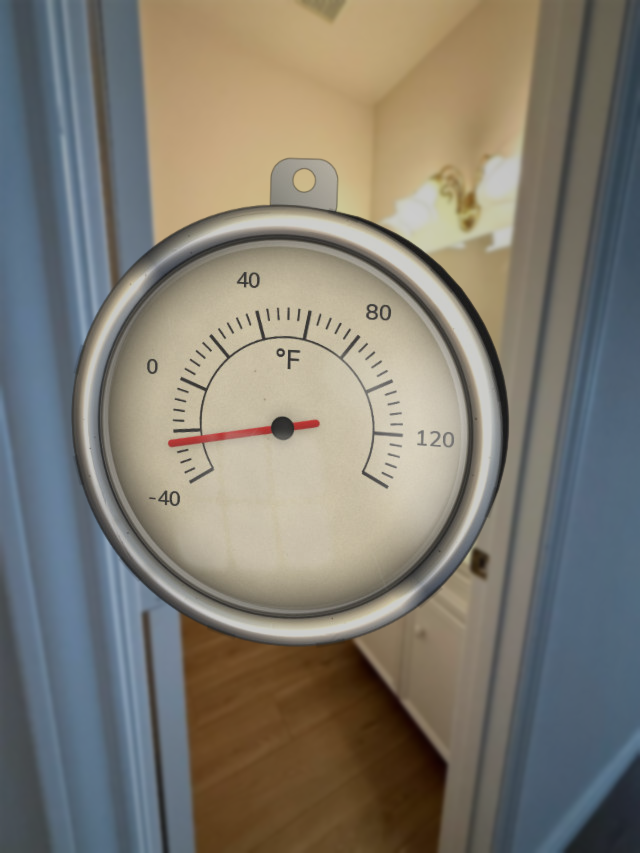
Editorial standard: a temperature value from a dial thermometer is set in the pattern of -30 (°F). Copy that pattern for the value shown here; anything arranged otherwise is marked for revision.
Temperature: -24 (°F)
